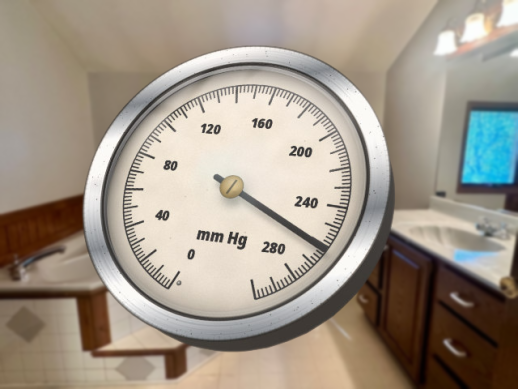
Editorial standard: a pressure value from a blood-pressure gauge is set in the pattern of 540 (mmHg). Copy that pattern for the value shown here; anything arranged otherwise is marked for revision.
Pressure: 262 (mmHg)
